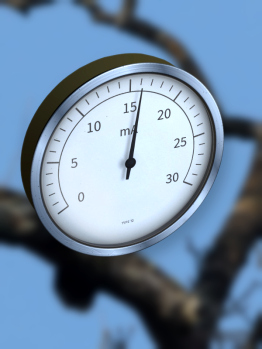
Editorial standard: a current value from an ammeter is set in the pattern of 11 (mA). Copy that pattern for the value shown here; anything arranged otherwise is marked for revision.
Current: 16 (mA)
